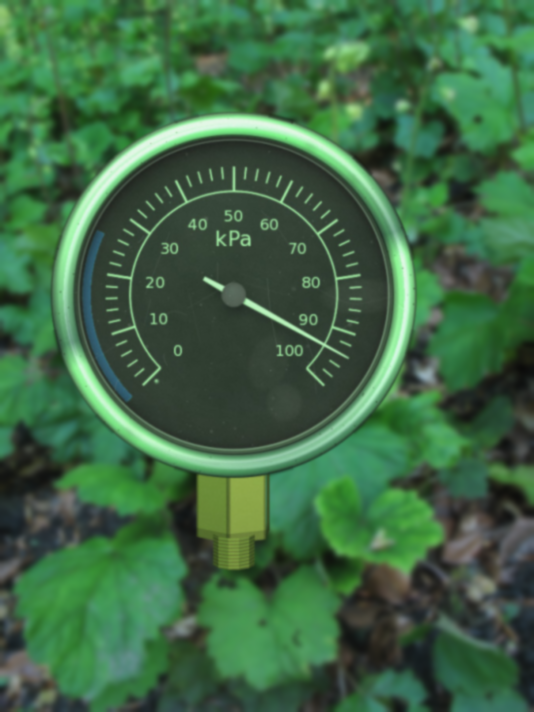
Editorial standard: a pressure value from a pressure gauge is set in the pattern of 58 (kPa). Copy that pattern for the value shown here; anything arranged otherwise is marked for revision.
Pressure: 94 (kPa)
